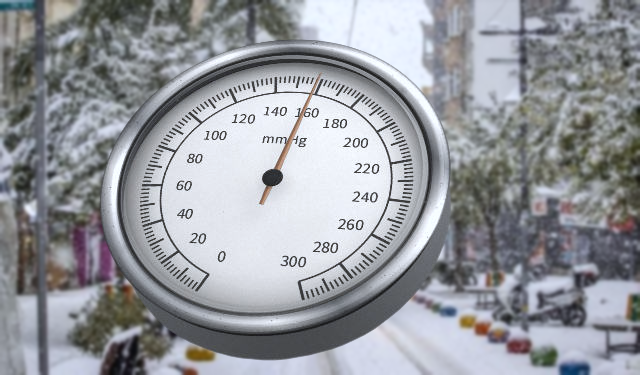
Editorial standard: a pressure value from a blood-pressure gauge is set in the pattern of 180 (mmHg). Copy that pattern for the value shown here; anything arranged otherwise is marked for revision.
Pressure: 160 (mmHg)
